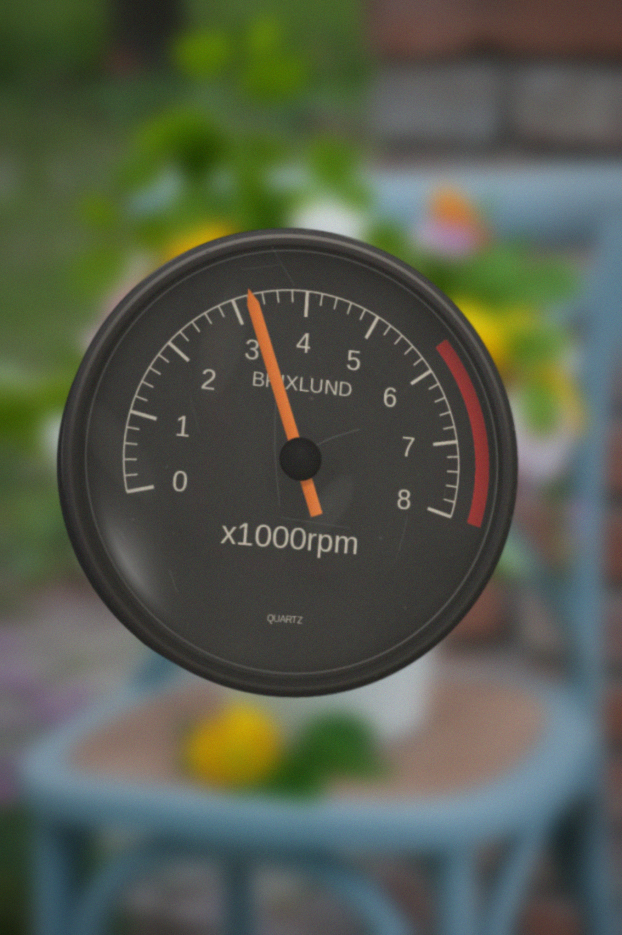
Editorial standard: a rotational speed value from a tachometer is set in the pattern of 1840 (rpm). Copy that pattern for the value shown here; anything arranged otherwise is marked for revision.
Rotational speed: 3200 (rpm)
